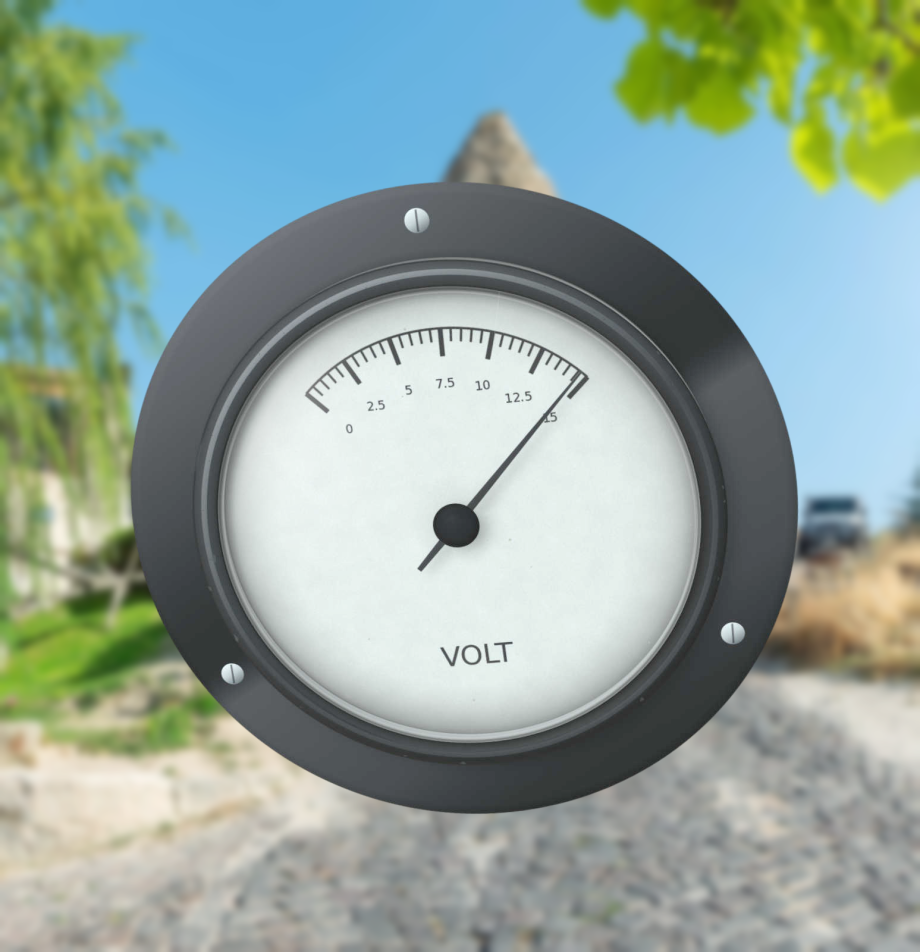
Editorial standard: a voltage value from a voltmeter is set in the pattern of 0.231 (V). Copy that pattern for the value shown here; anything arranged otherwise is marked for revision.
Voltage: 14.5 (V)
